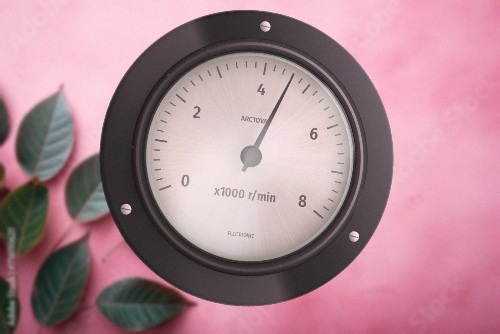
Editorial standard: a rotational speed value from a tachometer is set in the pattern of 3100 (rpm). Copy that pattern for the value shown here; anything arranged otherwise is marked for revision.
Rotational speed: 4600 (rpm)
